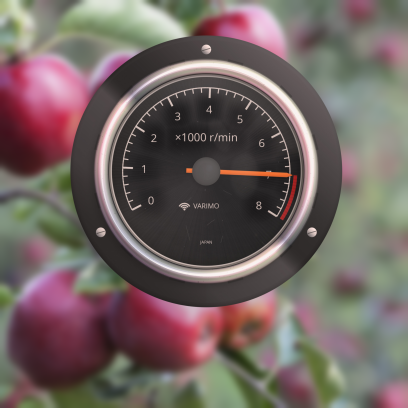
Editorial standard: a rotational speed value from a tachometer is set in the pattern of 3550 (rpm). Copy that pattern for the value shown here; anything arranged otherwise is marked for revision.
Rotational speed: 7000 (rpm)
